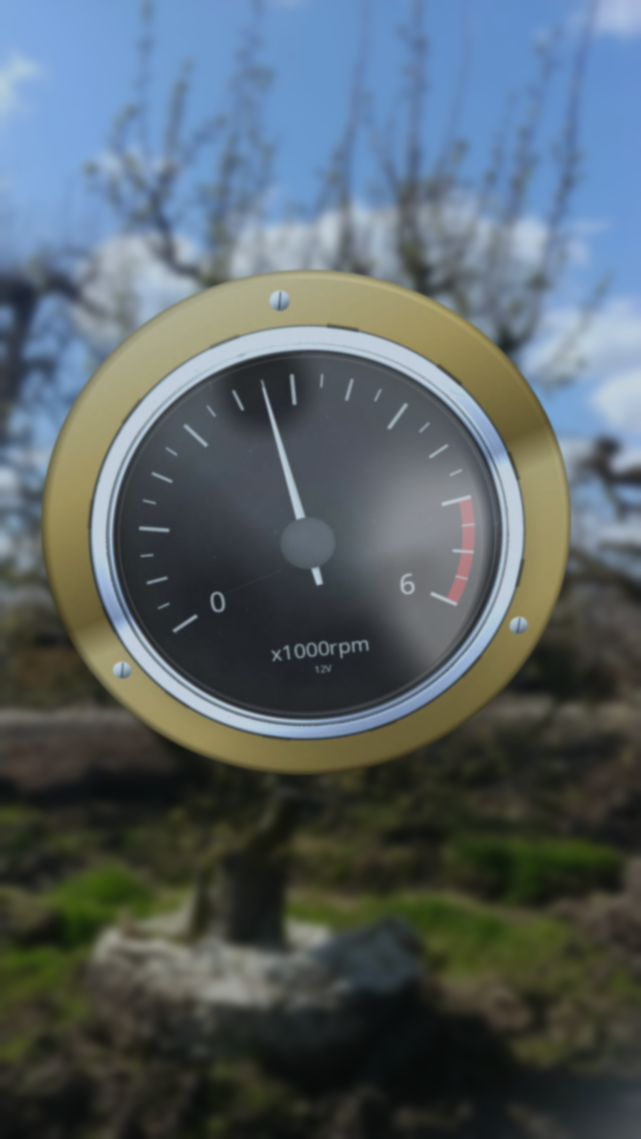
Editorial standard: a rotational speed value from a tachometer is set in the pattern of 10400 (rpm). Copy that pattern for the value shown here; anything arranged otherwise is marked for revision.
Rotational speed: 2750 (rpm)
